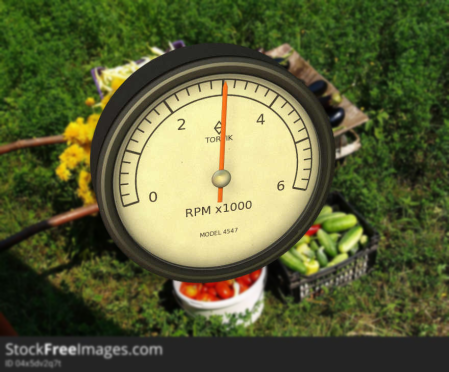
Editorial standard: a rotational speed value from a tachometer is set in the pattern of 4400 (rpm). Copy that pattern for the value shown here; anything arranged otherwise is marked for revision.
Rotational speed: 3000 (rpm)
